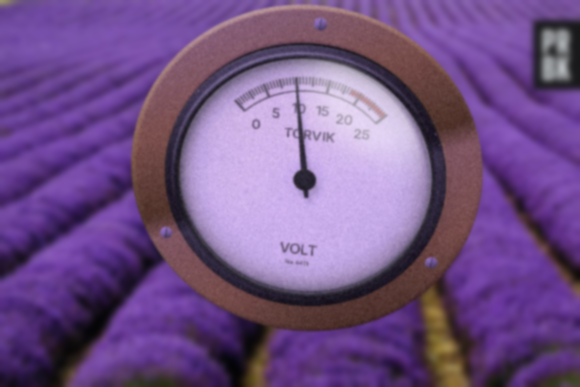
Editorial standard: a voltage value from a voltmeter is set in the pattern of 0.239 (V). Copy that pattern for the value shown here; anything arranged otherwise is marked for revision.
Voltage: 10 (V)
